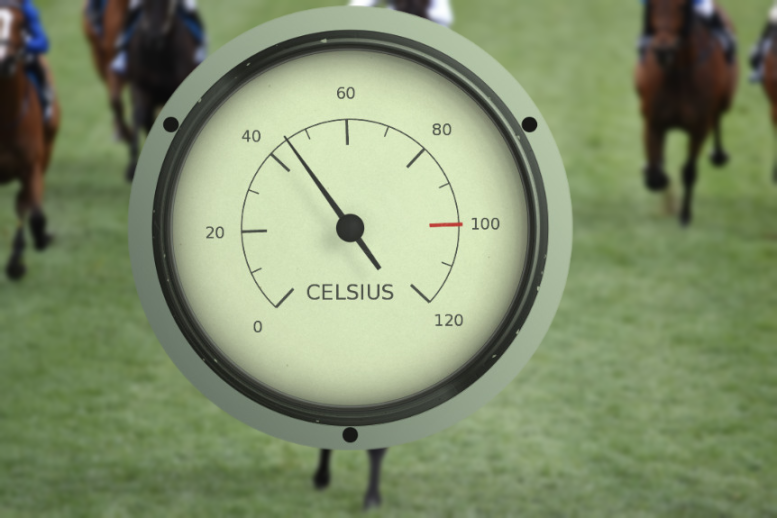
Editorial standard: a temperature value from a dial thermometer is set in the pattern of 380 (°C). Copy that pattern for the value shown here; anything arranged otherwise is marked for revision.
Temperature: 45 (°C)
